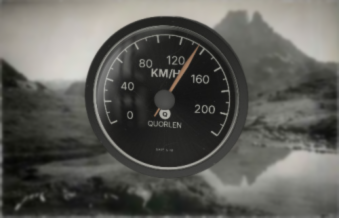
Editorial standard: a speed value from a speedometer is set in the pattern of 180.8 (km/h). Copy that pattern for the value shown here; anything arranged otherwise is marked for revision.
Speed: 135 (km/h)
